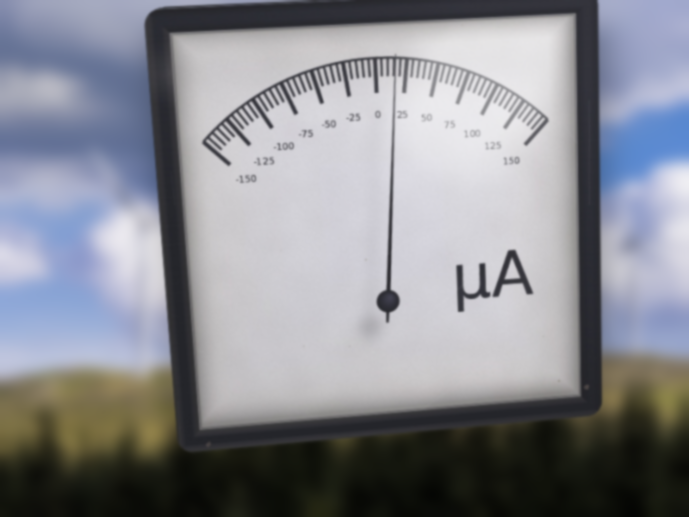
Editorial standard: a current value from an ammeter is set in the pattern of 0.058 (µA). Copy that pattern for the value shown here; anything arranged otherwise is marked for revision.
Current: 15 (µA)
